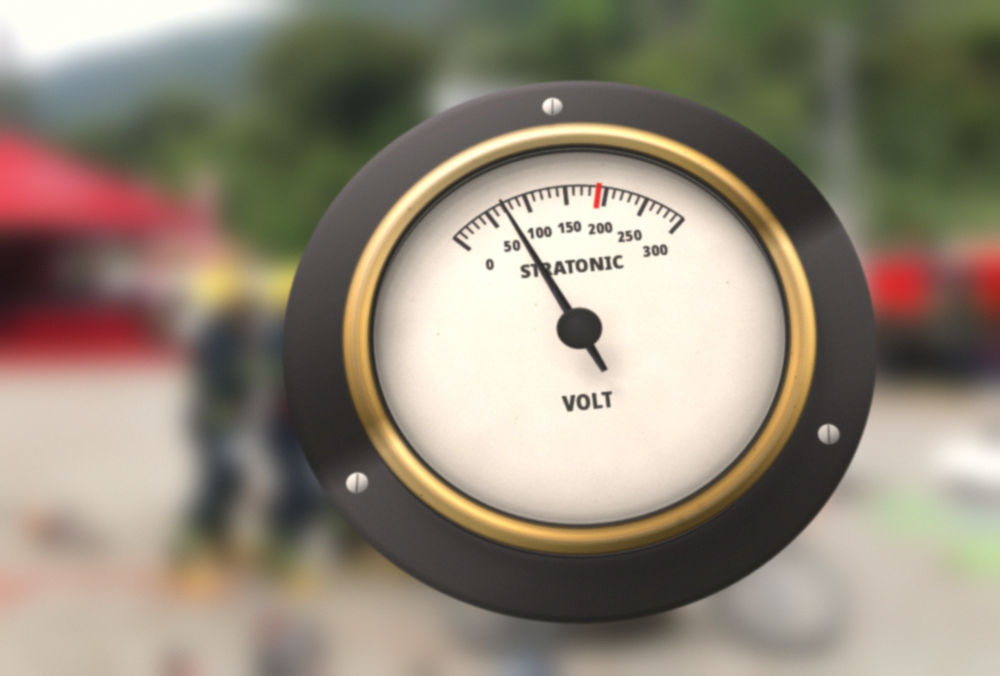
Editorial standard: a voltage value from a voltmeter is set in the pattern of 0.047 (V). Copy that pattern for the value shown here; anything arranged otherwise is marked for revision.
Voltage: 70 (V)
